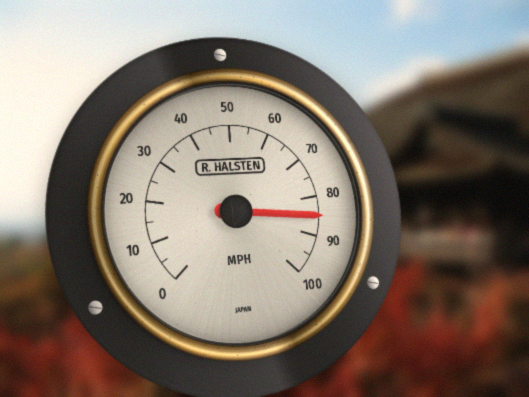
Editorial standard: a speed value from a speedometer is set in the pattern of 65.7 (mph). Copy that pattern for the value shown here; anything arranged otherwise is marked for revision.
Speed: 85 (mph)
